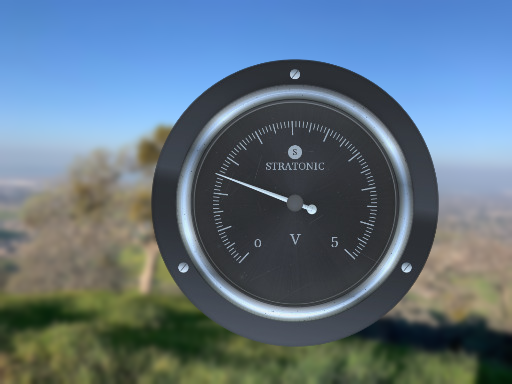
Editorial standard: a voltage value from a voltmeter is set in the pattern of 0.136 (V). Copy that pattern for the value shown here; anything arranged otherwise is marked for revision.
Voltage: 1.25 (V)
